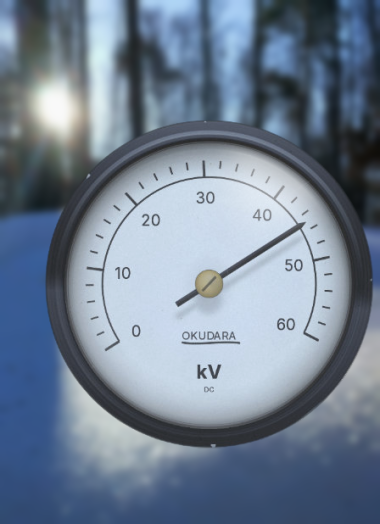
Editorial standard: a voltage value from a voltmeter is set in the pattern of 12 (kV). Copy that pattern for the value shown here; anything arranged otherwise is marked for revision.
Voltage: 45 (kV)
